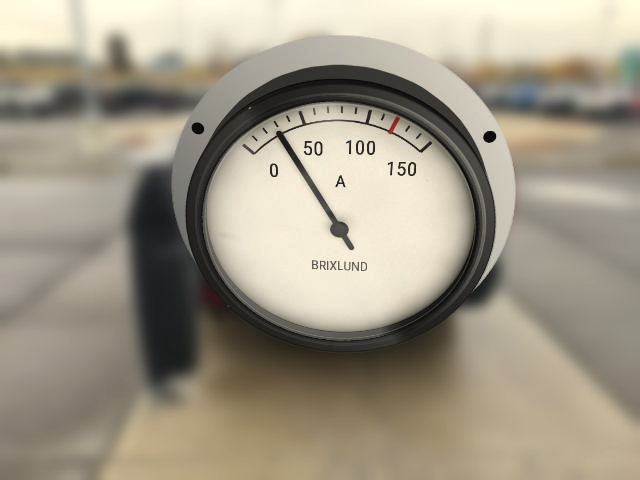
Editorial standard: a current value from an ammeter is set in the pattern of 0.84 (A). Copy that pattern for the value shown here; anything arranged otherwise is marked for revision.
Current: 30 (A)
